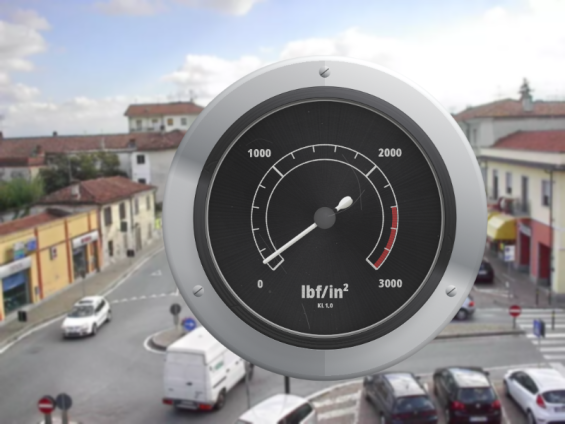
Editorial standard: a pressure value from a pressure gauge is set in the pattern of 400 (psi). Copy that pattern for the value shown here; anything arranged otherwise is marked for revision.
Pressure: 100 (psi)
